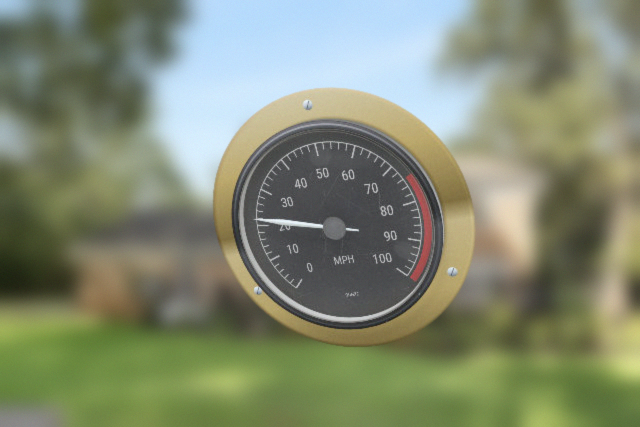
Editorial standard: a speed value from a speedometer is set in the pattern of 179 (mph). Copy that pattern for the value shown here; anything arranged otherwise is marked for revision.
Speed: 22 (mph)
